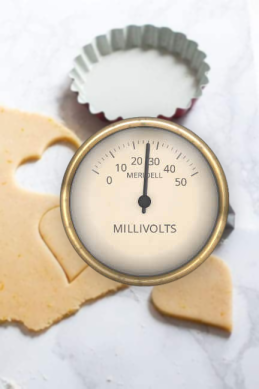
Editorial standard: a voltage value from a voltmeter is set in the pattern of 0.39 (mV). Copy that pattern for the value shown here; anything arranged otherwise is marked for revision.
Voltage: 26 (mV)
